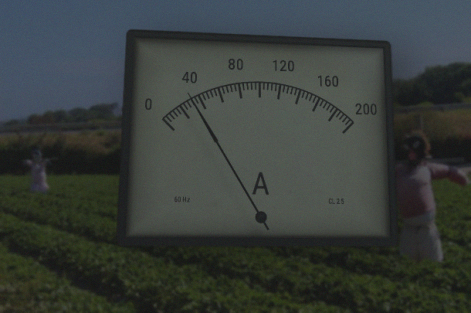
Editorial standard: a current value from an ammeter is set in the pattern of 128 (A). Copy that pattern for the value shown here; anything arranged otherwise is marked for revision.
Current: 32 (A)
